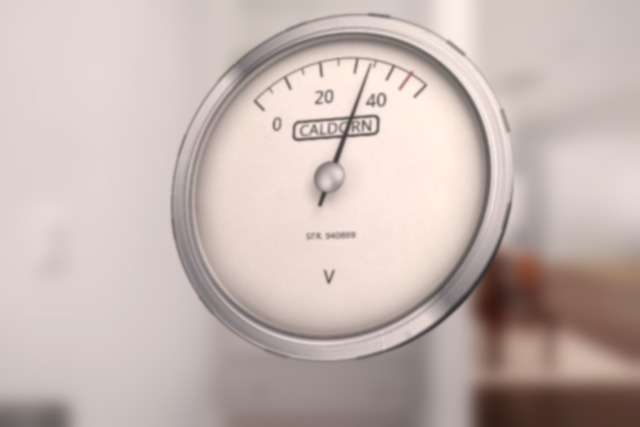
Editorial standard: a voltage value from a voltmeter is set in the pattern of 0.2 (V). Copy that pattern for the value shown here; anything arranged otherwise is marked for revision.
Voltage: 35 (V)
